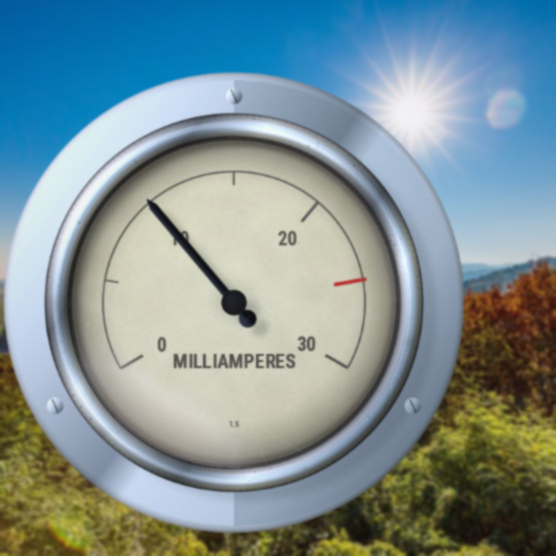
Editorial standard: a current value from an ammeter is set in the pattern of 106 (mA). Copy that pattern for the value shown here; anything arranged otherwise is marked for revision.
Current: 10 (mA)
